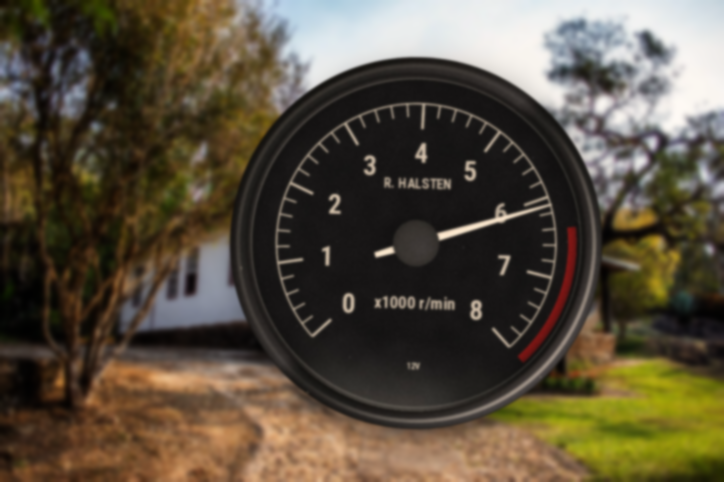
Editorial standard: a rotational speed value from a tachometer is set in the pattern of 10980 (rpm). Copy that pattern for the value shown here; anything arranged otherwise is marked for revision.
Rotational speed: 6100 (rpm)
